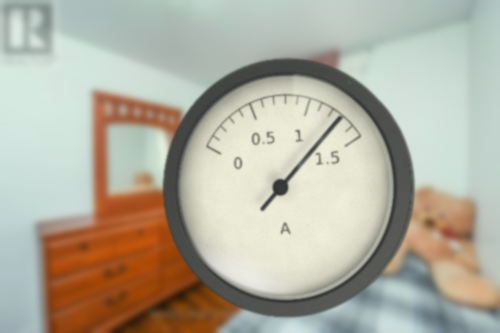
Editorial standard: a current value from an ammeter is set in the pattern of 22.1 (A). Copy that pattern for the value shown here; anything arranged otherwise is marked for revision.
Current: 1.3 (A)
